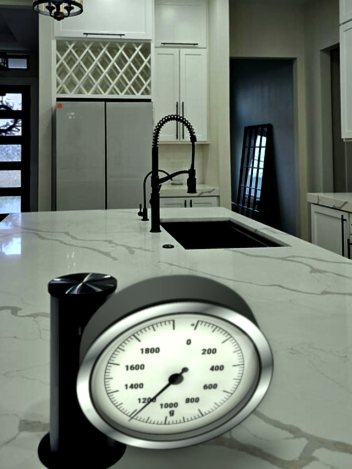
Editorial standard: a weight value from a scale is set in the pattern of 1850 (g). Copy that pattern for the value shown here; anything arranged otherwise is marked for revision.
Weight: 1200 (g)
